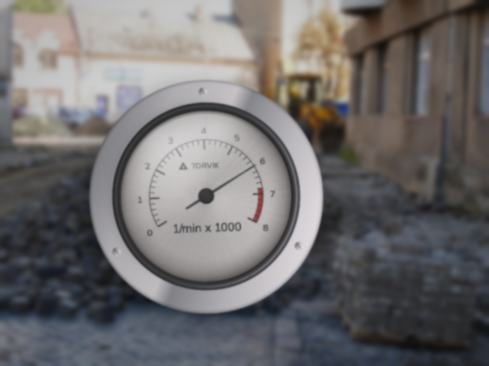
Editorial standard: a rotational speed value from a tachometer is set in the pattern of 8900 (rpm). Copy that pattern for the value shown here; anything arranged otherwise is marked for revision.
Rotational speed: 6000 (rpm)
